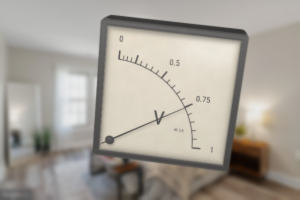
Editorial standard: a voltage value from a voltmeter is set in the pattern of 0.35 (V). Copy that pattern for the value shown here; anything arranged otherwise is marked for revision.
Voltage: 0.75 (V)
